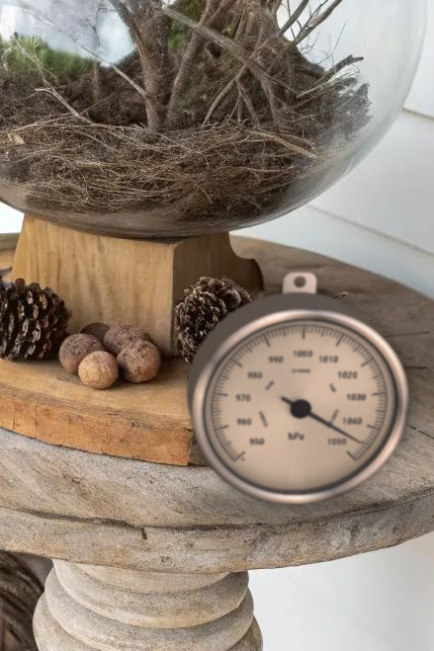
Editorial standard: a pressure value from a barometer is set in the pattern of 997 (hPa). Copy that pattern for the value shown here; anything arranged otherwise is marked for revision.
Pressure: 1045 (hPa)
